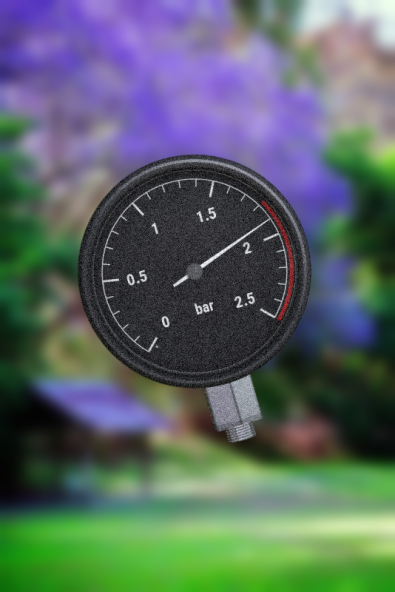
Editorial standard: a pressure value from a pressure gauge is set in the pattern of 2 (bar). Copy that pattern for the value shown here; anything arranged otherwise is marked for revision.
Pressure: 1.9 (bar)
